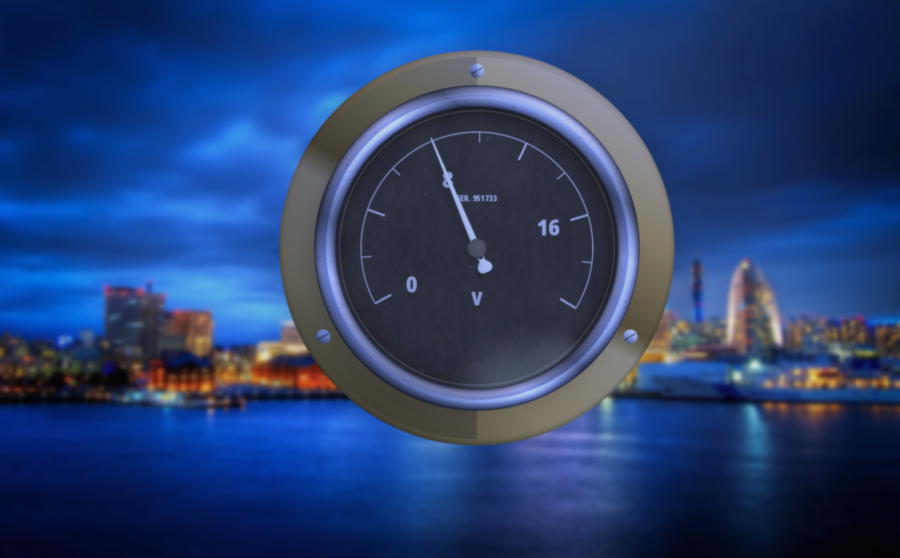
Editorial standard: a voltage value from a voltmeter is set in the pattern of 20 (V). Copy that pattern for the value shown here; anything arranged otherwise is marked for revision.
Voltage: 8 (V)
